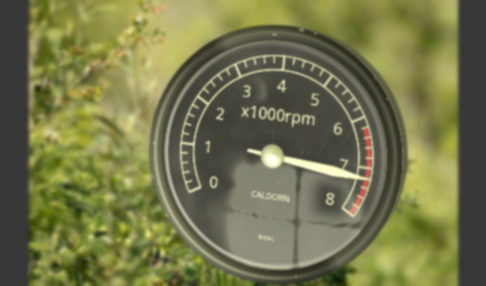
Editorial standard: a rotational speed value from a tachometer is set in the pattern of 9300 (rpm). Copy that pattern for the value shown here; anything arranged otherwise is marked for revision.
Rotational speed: 7200 (rpm)
